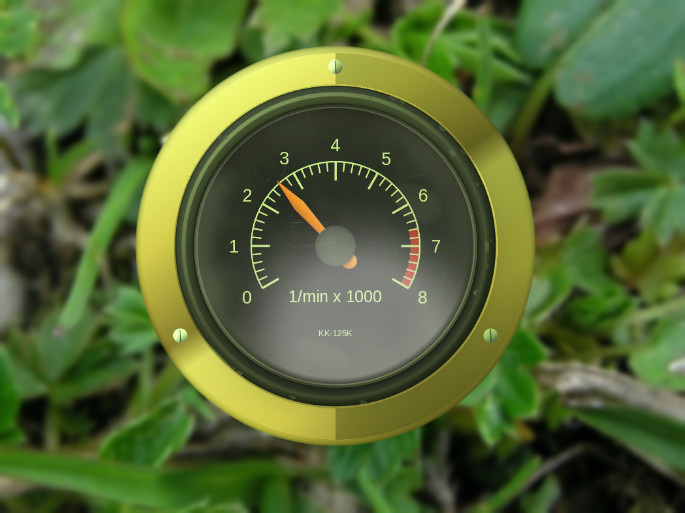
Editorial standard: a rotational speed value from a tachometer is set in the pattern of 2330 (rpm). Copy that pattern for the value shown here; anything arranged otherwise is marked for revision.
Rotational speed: 2600 (rpm)
